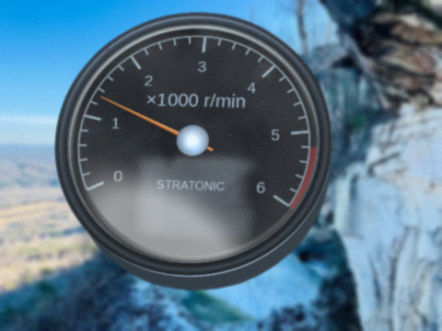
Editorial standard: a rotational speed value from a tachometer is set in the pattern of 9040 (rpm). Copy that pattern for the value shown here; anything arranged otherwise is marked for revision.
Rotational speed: 1300 (rpm)
